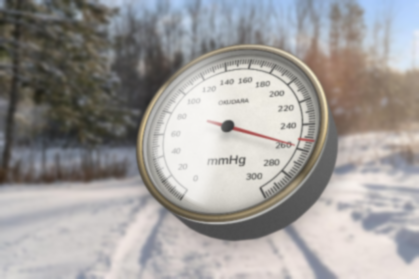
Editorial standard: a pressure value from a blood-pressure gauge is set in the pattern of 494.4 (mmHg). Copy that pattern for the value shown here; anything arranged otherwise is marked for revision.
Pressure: 260 (mmHg)
